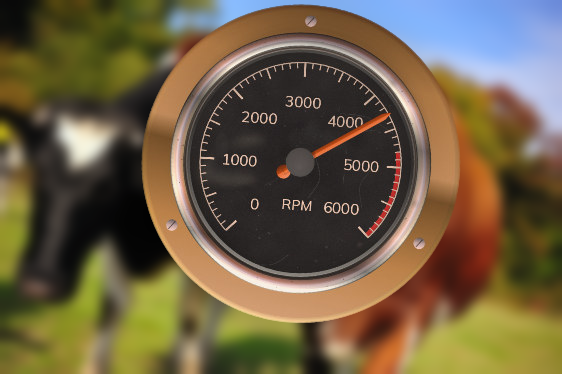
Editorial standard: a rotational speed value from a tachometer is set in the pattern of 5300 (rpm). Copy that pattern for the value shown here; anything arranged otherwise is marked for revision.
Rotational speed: 4300 (rpm)
